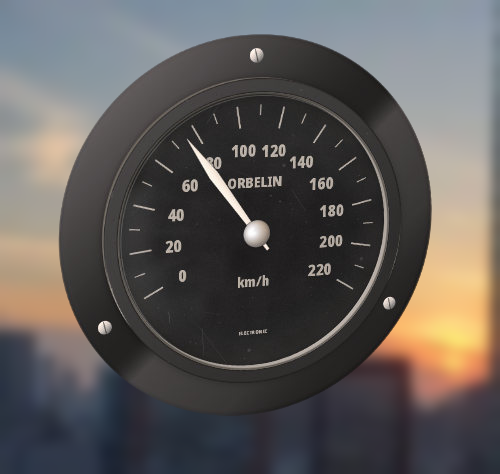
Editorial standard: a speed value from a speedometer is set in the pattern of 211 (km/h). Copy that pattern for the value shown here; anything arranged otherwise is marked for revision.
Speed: 75 (km/h)
